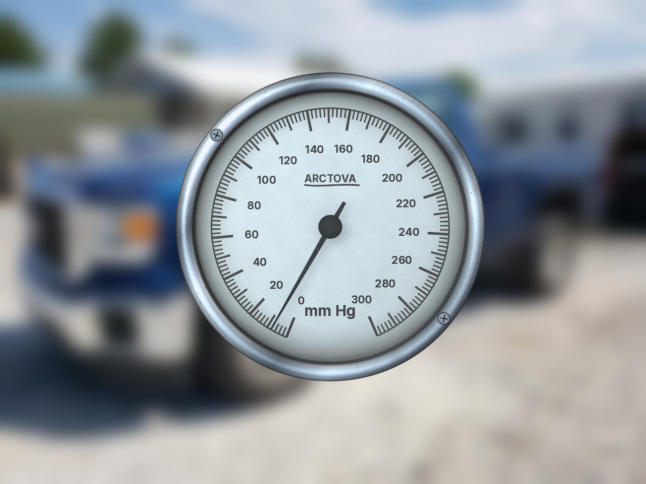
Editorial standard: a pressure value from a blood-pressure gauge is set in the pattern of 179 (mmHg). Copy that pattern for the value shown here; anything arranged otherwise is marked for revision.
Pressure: 8 (mmHg)
